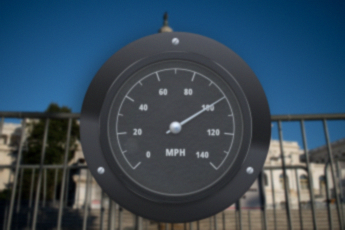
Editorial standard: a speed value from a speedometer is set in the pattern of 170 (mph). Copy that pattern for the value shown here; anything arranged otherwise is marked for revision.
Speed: 100 (mph)
